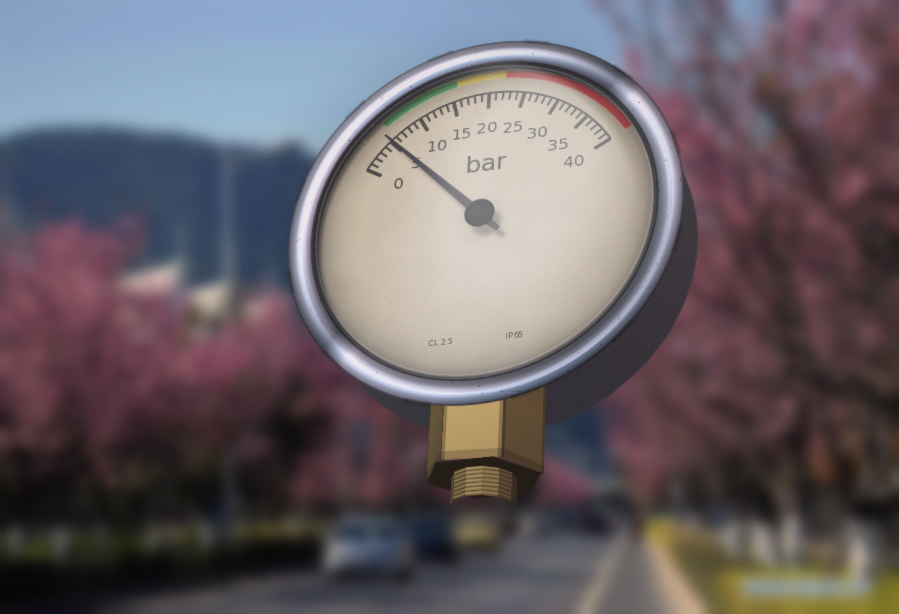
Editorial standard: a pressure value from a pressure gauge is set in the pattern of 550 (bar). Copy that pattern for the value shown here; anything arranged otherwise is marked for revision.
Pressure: 5 (bar)
